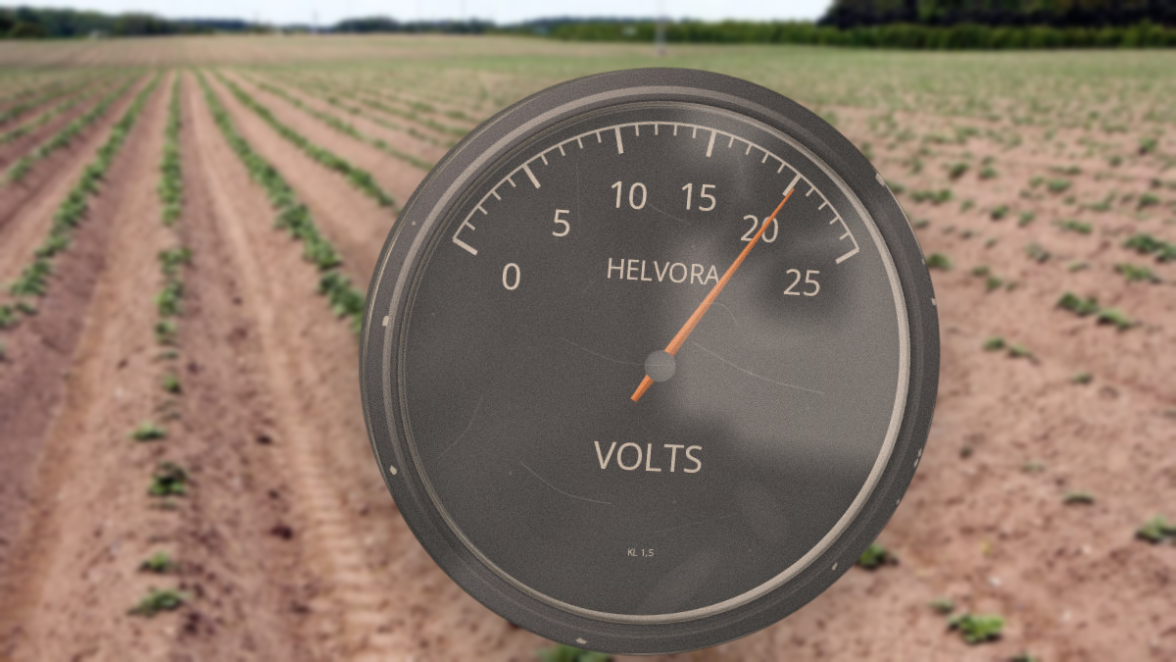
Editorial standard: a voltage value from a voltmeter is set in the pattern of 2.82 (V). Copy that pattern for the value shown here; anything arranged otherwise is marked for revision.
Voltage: 20 (V)
